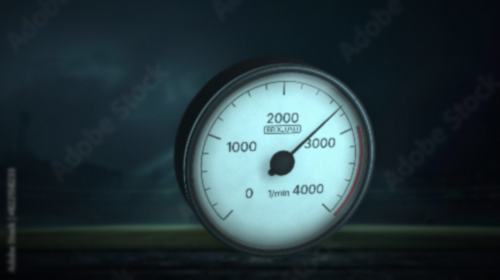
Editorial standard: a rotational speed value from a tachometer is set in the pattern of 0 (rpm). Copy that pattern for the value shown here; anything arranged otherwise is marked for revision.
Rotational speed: 2700 (rpm)
